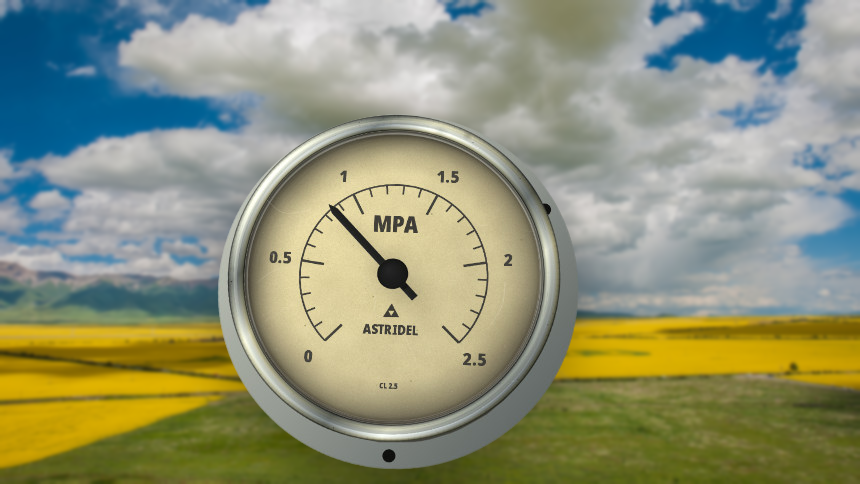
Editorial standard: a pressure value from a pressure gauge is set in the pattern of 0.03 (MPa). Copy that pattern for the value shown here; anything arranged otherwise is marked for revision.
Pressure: 0.85 (MPa)
